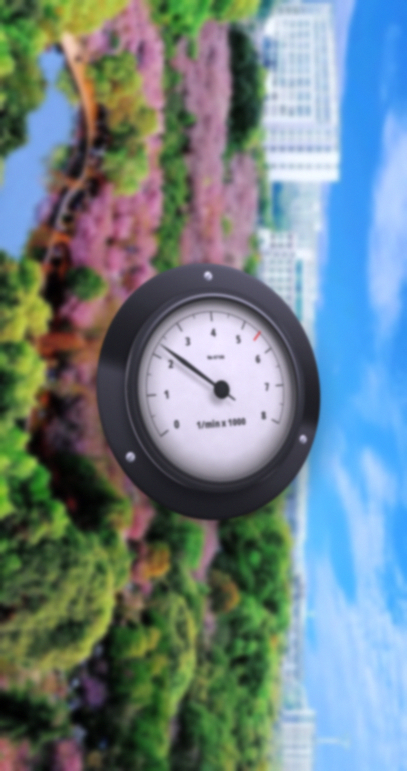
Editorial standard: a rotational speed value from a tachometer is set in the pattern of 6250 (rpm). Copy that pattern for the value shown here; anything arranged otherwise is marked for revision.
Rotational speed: 2250 (rpm)
